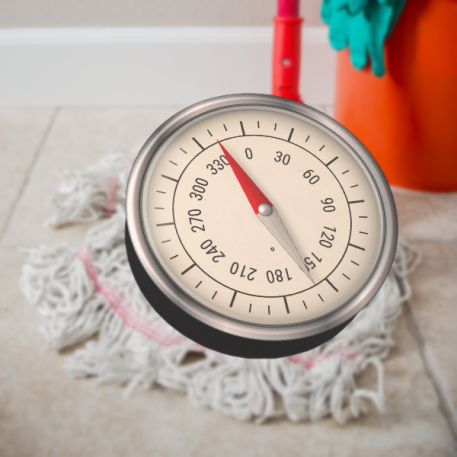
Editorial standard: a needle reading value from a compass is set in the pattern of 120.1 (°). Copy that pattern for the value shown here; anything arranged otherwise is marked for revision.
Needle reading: 340 (°)
